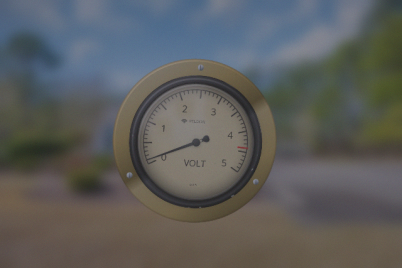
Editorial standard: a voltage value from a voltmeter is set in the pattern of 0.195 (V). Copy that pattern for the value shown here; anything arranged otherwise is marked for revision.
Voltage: 0.1 (V)
